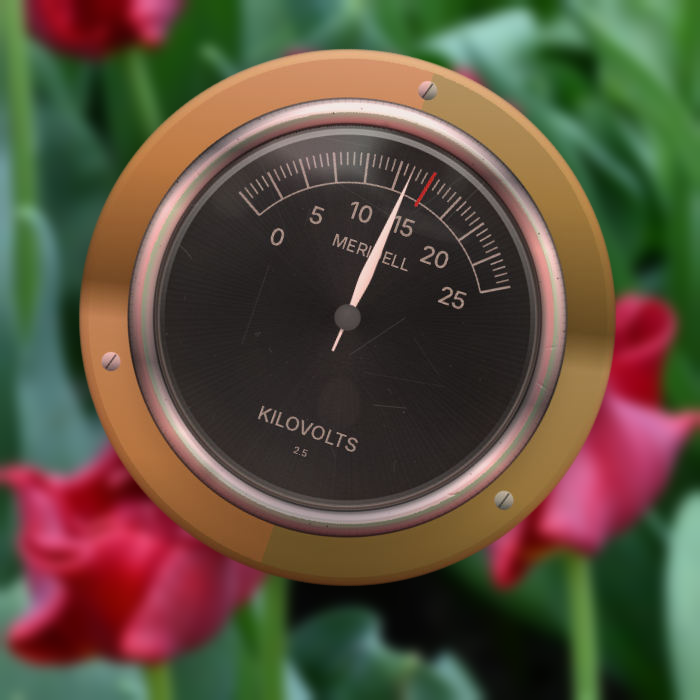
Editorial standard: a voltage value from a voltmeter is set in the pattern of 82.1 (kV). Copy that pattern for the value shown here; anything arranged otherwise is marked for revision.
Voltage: 13.5 (kV)
